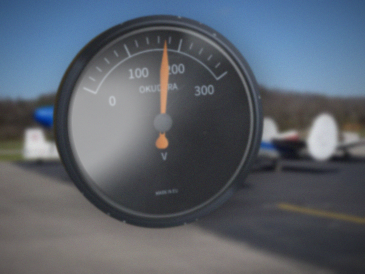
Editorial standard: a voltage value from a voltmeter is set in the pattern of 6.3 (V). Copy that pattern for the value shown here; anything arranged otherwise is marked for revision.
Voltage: 170 (V)
